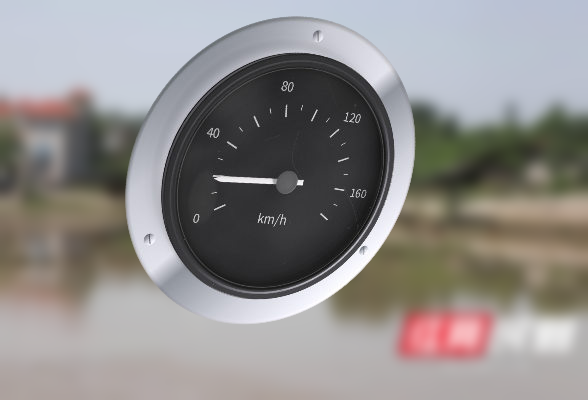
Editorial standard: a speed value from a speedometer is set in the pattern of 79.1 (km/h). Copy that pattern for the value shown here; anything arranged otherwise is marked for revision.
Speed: 20 (km/h)
